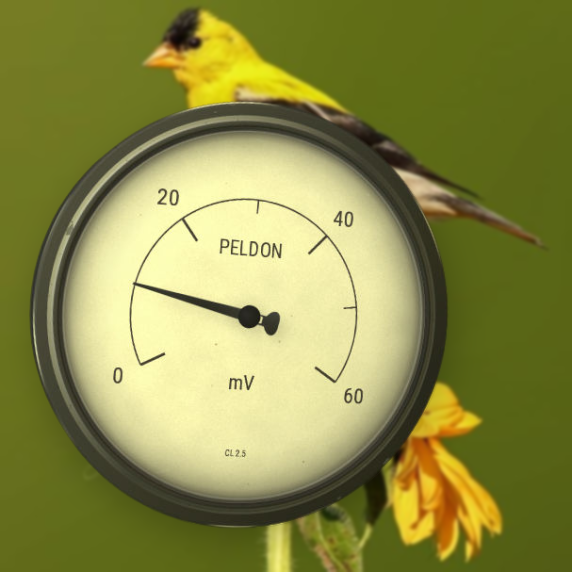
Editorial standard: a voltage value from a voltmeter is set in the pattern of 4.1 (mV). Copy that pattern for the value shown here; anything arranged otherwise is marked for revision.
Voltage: 10 (mV)
